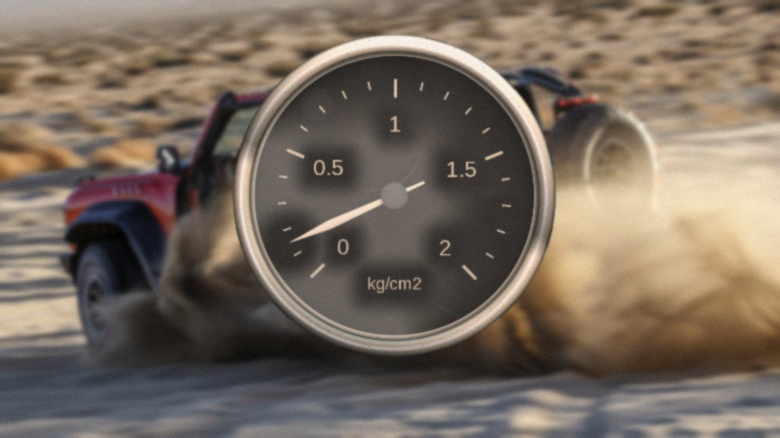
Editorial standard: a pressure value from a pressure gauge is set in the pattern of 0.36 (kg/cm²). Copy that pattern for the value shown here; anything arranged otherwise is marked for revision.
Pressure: 0.15 (kg/cm²)
